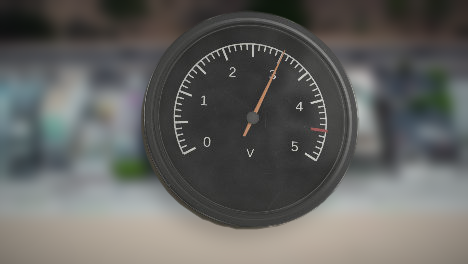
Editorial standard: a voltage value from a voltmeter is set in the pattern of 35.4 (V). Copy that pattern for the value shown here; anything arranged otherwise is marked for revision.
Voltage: 3 (V)
